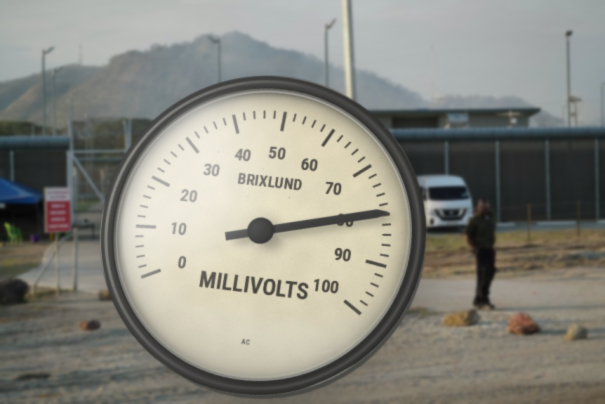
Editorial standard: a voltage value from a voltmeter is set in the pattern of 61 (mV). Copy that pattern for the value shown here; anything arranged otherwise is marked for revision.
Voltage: 80 (mV)
